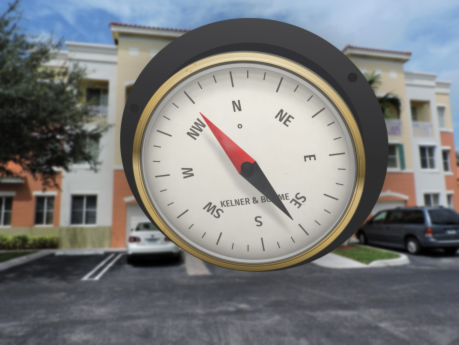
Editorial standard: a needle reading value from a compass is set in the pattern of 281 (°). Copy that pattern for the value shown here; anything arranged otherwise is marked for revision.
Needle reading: 330 (°)
